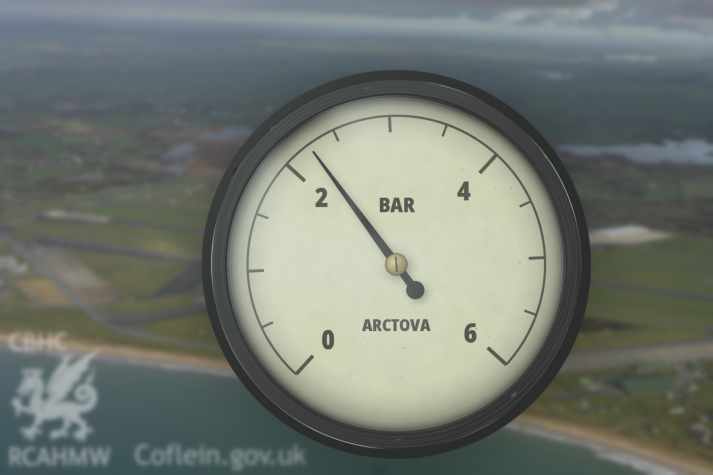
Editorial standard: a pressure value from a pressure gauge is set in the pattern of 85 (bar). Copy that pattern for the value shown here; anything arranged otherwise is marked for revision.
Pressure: 2.25 (bar)
